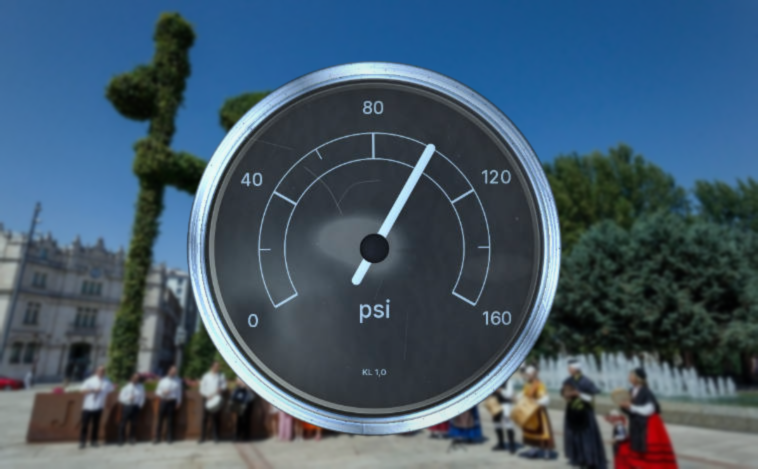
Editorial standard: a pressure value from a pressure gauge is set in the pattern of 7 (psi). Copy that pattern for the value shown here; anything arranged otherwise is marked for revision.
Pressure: 100 (psi)
